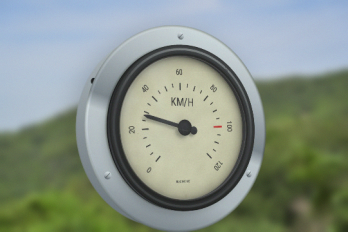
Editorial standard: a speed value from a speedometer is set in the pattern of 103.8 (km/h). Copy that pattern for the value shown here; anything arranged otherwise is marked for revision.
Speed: 27.5 (km/h)
